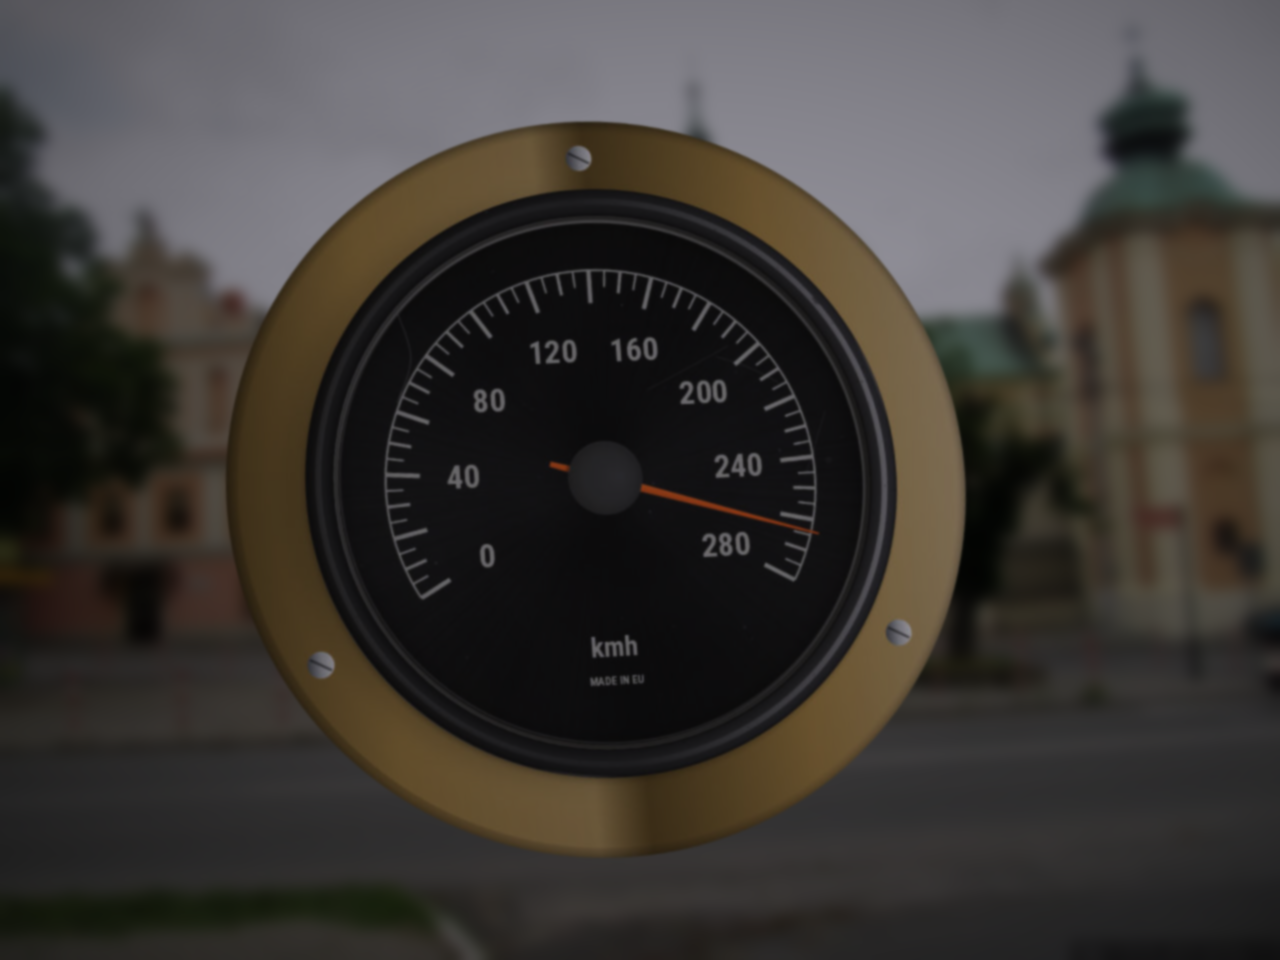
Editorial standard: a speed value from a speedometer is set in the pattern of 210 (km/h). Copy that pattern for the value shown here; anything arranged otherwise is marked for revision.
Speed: 265 (km/h)
